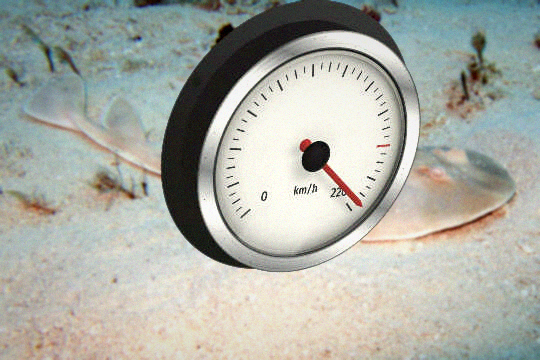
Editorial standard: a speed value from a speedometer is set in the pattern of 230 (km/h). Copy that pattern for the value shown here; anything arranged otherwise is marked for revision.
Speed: 215 (km/h)
